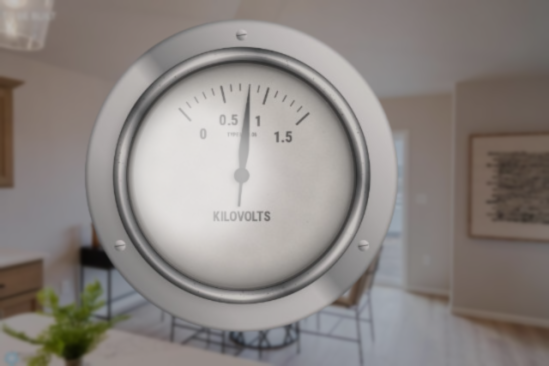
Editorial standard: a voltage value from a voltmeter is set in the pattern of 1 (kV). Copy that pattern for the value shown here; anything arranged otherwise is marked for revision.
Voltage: 0.8 (kV)
